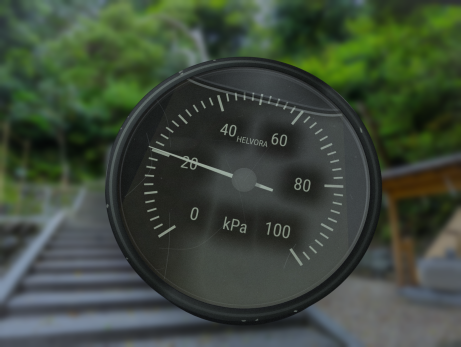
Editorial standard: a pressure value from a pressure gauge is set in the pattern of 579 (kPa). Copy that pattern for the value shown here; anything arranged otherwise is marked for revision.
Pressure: 20 (kPa)
